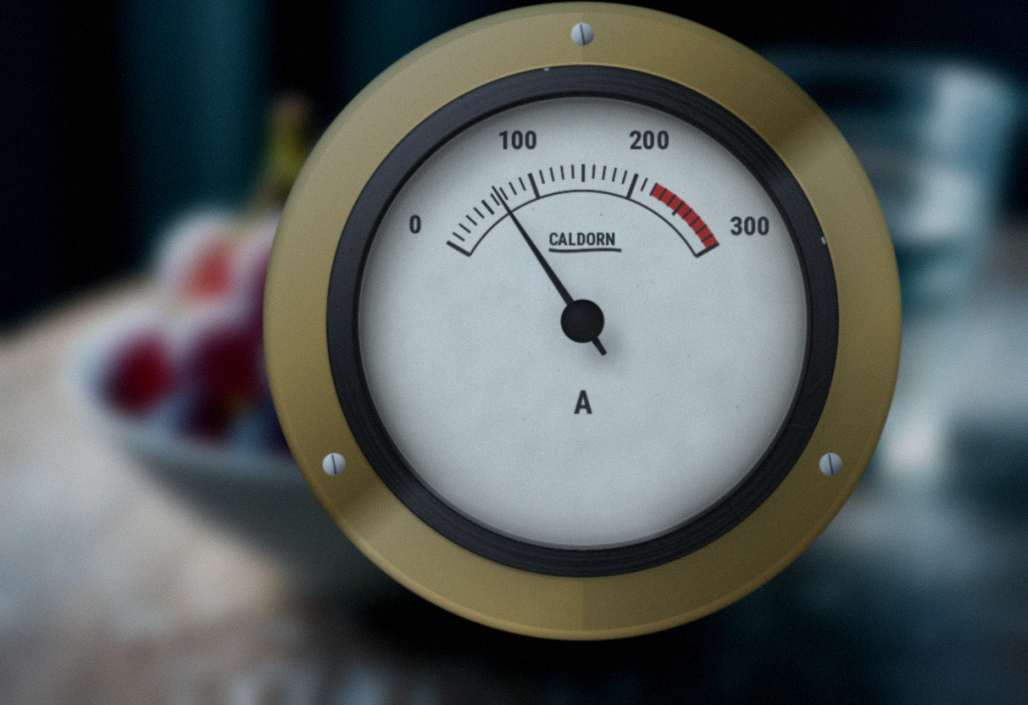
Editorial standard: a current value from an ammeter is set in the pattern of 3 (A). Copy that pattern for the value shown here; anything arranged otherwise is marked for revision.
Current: 65 (A)
